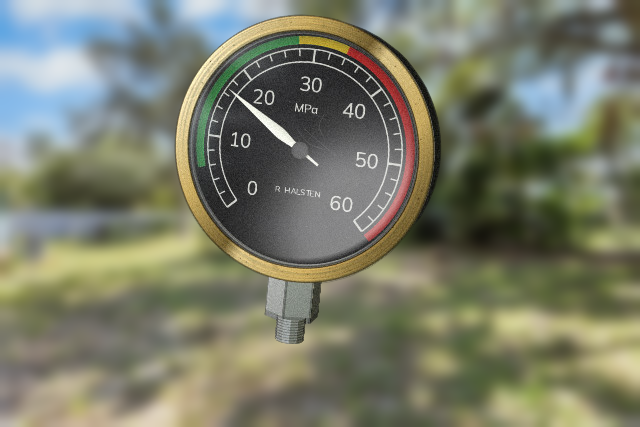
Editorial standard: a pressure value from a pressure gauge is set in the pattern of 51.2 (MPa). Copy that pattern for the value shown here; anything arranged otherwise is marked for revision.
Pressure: 17 (MPa)
